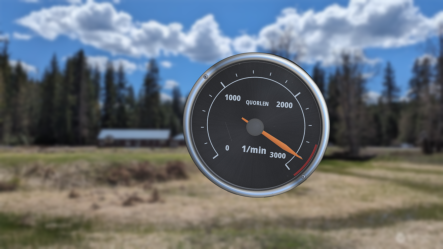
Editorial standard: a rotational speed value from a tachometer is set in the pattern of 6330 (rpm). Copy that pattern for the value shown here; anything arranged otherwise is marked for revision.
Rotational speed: 2800 (rpm)
